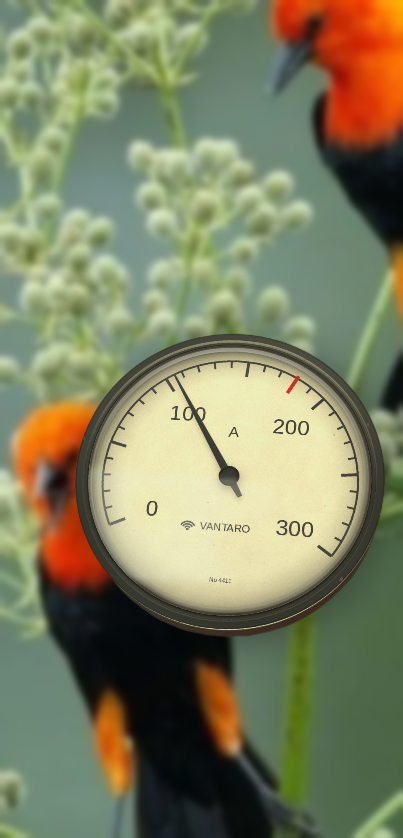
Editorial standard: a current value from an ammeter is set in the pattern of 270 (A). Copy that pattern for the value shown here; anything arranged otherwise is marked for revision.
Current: 105 (A)
